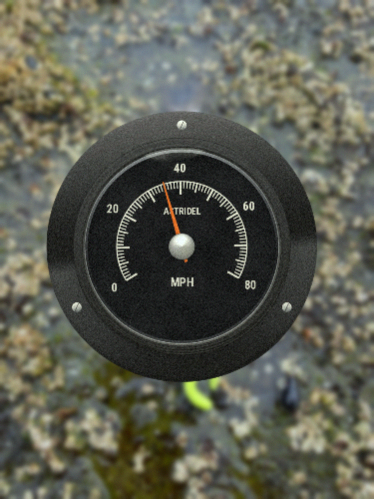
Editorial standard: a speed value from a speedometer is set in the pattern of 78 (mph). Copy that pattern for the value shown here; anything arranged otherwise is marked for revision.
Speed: 35 (mph)
